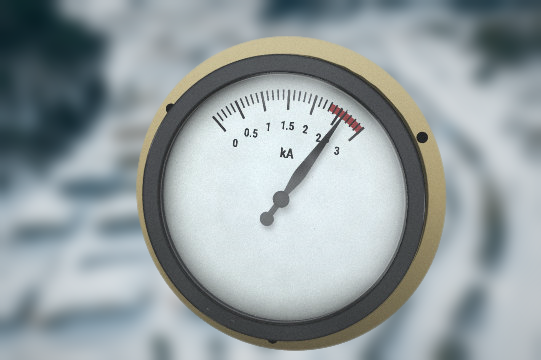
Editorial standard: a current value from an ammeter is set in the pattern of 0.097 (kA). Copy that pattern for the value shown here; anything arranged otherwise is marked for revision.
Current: 2.6 (kA)
